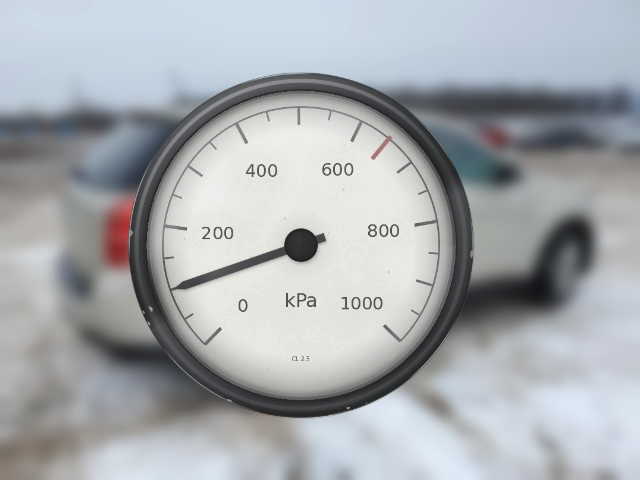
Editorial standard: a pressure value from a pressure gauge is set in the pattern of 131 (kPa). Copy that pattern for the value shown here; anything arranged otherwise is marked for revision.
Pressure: 100 (kPa)
